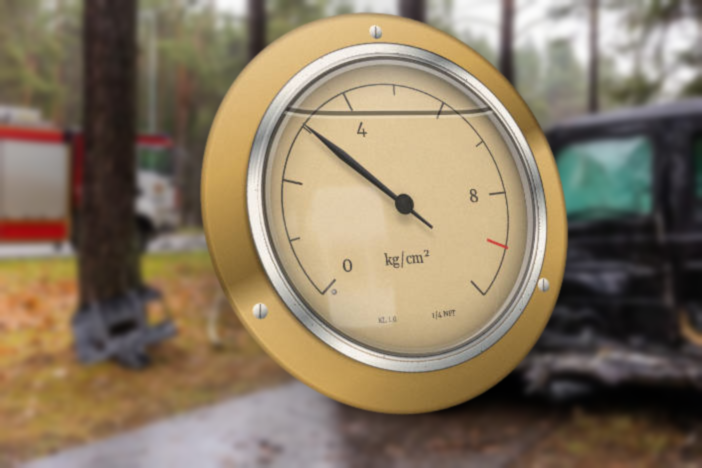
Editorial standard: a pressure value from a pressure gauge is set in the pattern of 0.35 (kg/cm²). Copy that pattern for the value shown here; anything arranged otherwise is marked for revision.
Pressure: 3 (kg/cm²)
